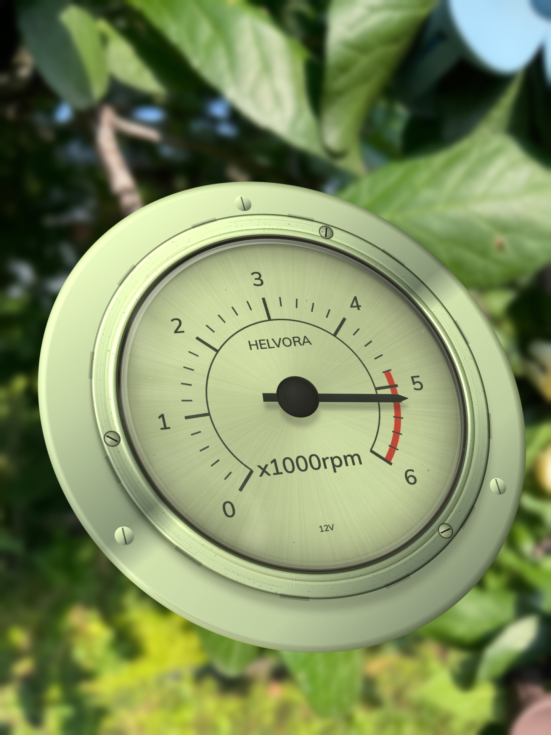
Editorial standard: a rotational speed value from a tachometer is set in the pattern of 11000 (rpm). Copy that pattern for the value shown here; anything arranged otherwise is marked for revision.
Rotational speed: 5200 (rpm)
